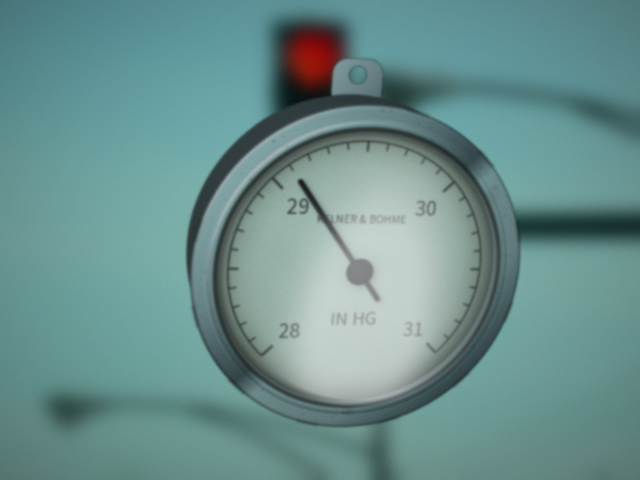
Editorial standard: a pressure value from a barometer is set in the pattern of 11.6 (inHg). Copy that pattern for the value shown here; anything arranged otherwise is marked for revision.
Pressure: 29.1 (inHg)
